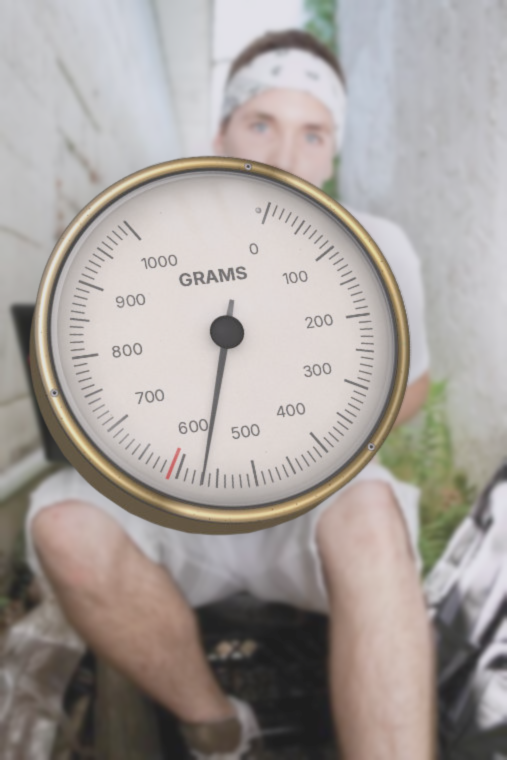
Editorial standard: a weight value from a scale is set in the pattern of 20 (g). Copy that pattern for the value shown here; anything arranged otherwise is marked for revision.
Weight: 570 (g)
